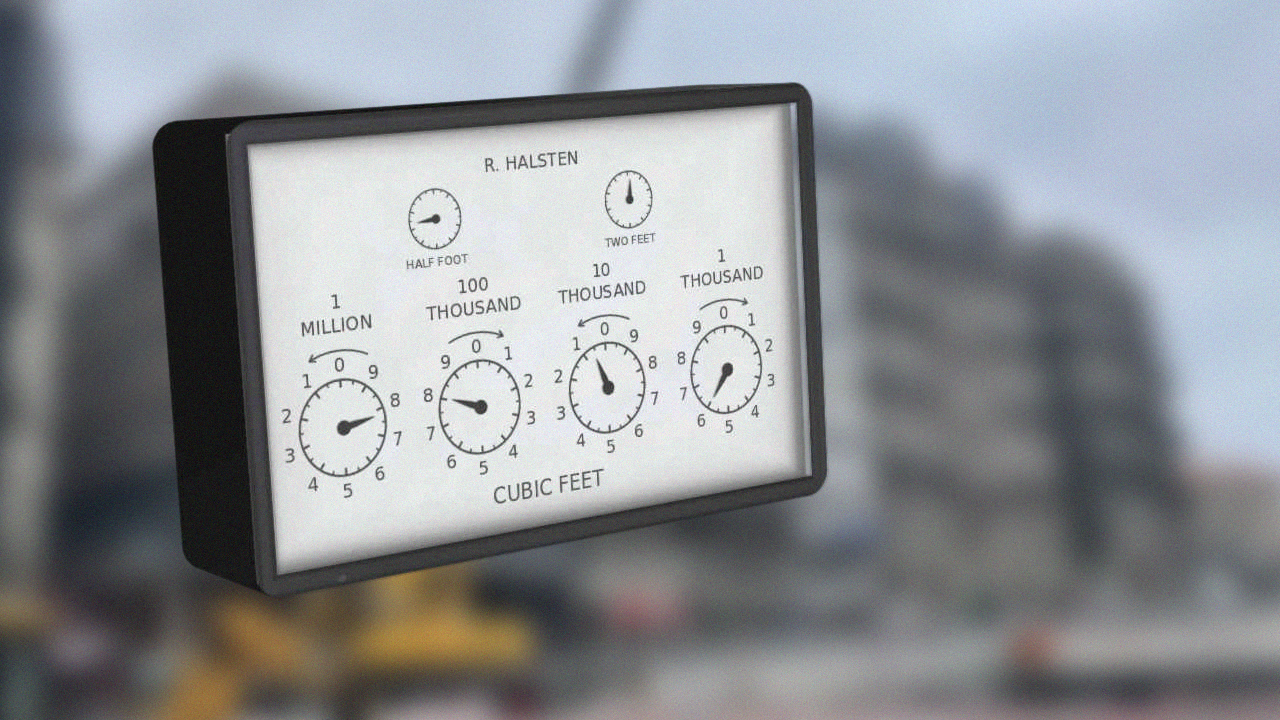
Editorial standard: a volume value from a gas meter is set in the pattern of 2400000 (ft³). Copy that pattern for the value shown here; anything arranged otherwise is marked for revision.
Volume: 780600 (ft³)
